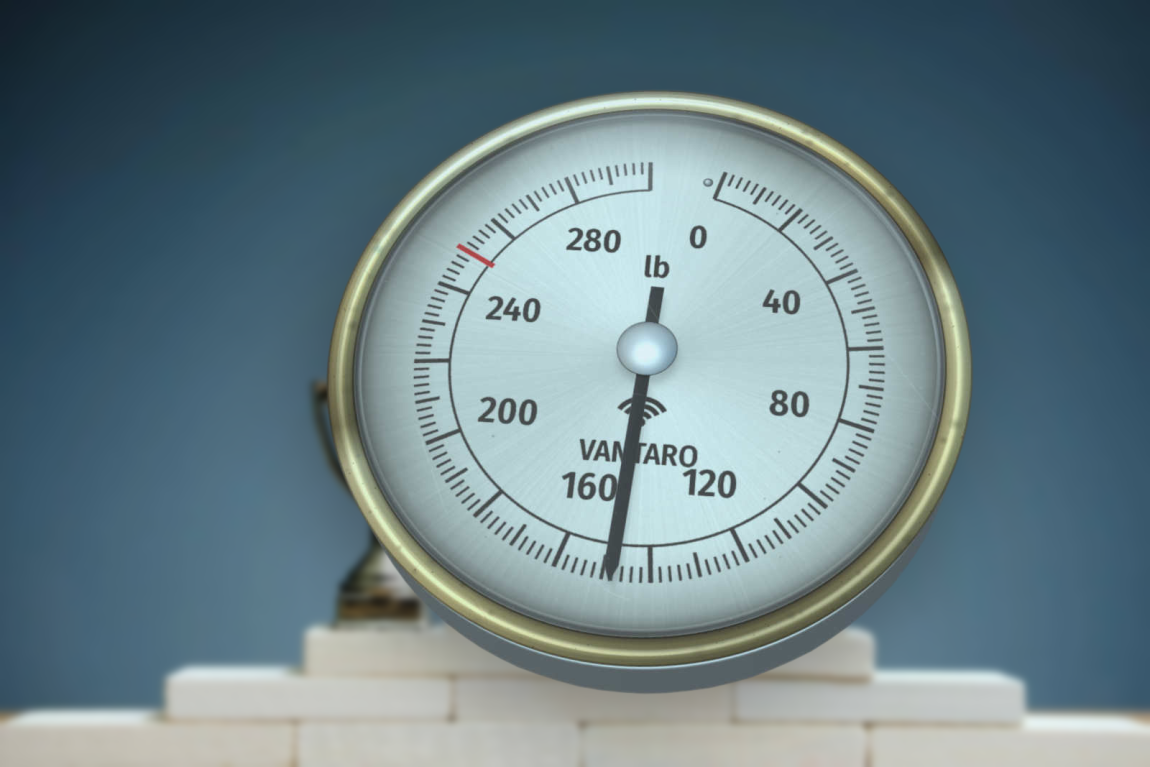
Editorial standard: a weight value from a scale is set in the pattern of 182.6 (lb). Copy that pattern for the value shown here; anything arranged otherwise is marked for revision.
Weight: 148 (lb)
